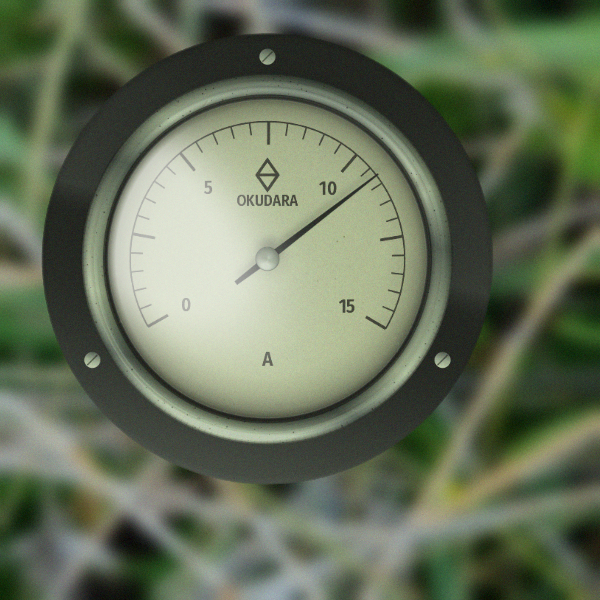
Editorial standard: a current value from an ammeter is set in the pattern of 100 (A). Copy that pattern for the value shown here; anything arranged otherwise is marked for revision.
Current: 10.75 (A)
